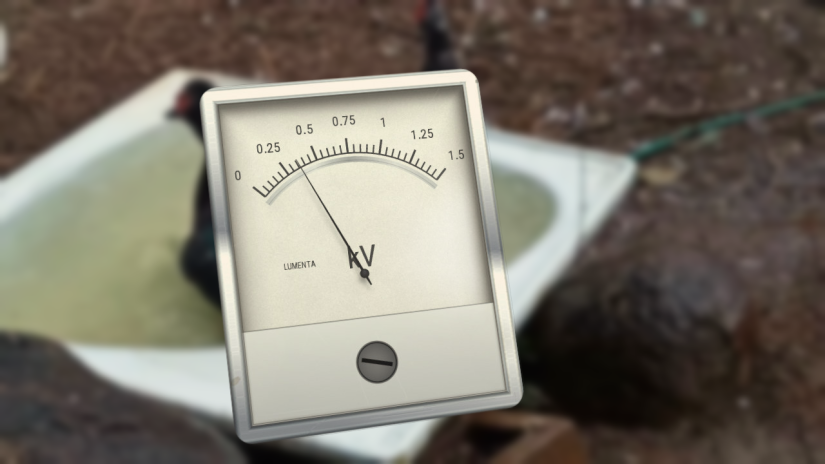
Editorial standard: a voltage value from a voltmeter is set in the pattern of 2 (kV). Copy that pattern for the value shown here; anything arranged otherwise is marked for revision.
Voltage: 0.35 (kV)
